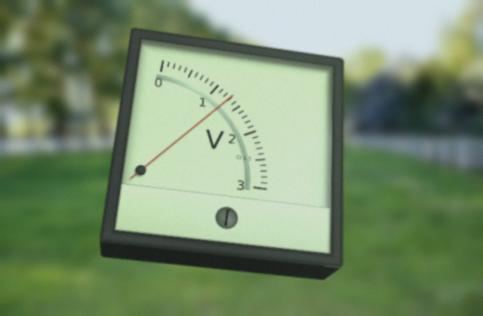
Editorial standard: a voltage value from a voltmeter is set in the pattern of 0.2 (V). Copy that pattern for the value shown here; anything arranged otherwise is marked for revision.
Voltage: 1.3 (V)
